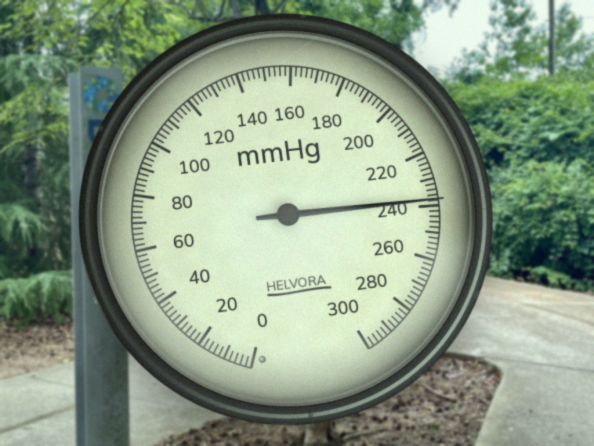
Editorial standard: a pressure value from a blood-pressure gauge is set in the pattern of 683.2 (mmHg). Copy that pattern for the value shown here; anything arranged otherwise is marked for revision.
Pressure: 238 (mmHg)
